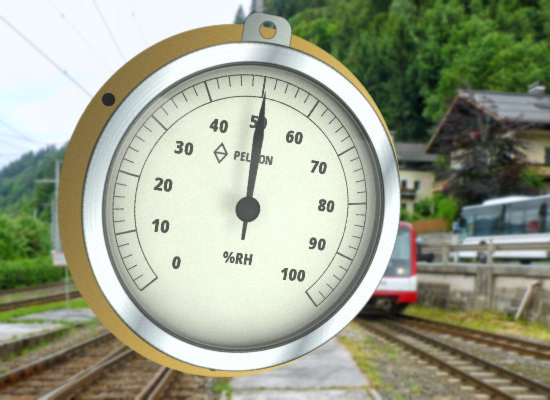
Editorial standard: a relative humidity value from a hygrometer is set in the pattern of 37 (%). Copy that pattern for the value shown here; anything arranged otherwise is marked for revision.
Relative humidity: 50 (%)
